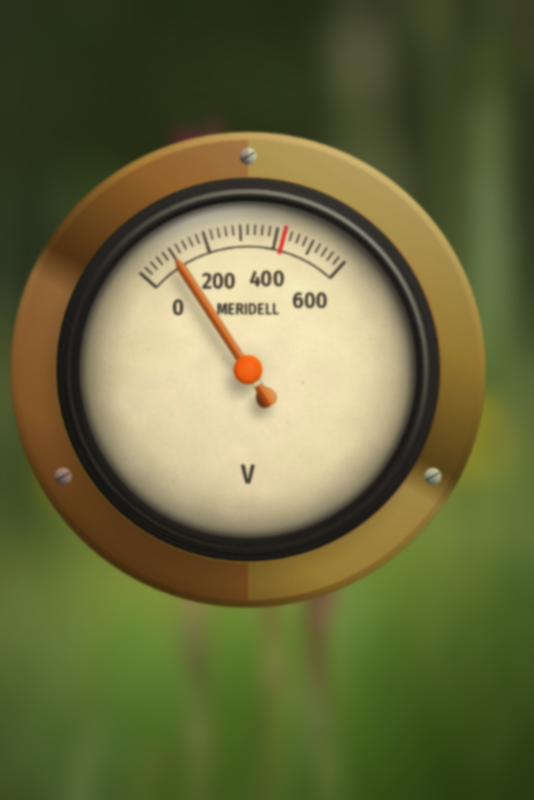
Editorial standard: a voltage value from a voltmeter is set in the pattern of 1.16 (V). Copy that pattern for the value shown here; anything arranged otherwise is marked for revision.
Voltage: 100 (V)
